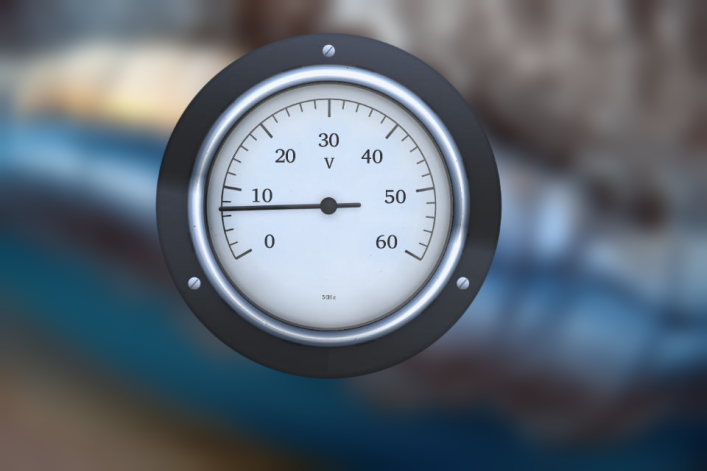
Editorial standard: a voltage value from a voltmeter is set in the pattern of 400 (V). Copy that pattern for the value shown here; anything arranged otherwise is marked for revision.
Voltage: 7 (V)
